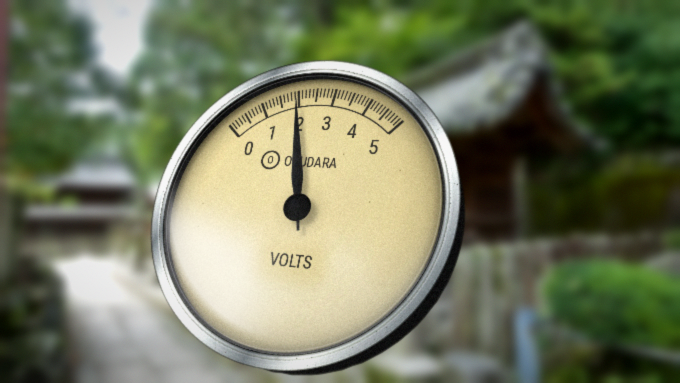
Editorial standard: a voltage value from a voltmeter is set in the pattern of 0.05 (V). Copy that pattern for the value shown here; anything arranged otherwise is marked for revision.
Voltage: 2 (V)
